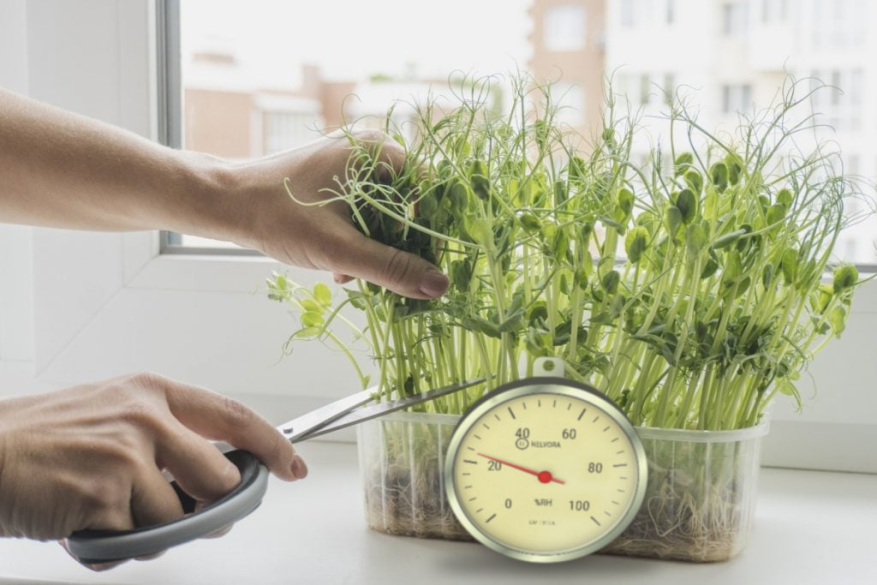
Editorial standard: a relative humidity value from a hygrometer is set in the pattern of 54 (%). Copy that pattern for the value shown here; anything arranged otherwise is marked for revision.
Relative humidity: 24 (%)
